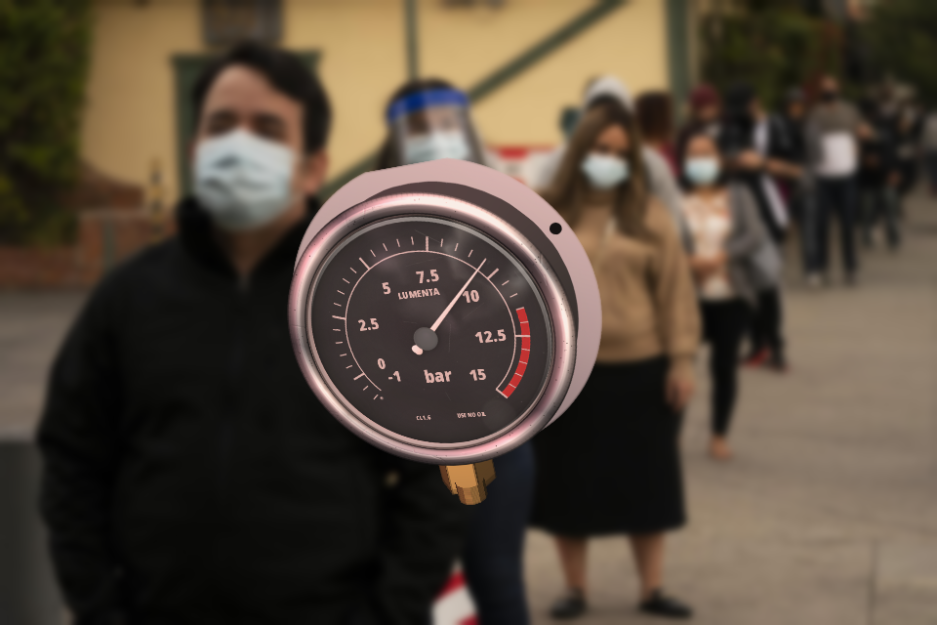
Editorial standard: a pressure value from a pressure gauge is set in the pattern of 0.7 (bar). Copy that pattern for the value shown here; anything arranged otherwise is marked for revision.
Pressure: 9.5 (bar)
